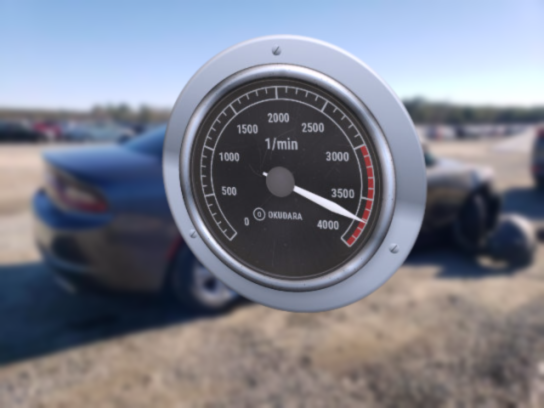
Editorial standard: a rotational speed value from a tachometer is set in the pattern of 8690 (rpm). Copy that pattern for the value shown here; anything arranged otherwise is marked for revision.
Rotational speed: 3700 (rpm)
